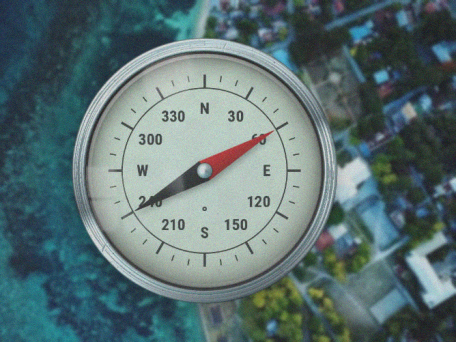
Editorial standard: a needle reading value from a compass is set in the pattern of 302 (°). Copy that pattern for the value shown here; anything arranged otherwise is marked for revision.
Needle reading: 60 (°)
